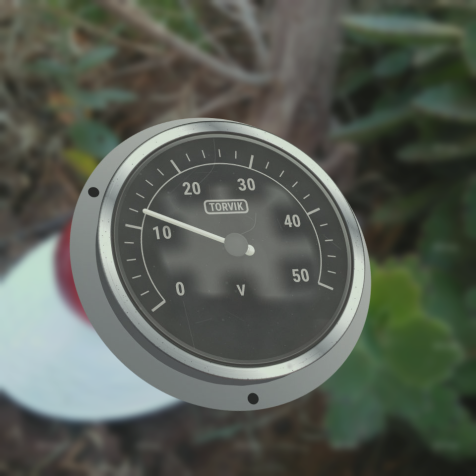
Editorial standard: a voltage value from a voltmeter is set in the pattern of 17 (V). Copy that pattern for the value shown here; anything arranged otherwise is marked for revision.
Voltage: 12 (V)
